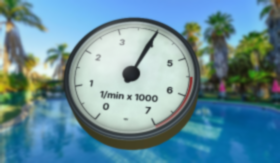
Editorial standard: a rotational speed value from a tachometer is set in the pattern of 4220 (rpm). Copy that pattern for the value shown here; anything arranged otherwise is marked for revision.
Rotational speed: 4000 (rpm)
